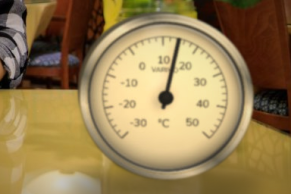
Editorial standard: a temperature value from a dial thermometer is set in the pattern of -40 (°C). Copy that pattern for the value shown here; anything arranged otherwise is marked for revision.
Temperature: 14 (°C)
